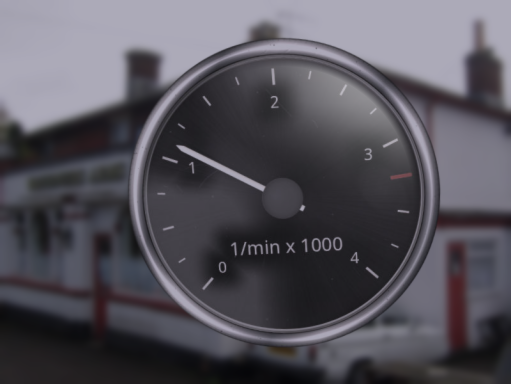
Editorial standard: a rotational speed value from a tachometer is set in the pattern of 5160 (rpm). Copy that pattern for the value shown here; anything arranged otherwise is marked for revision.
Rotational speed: 1125 (rpm)
